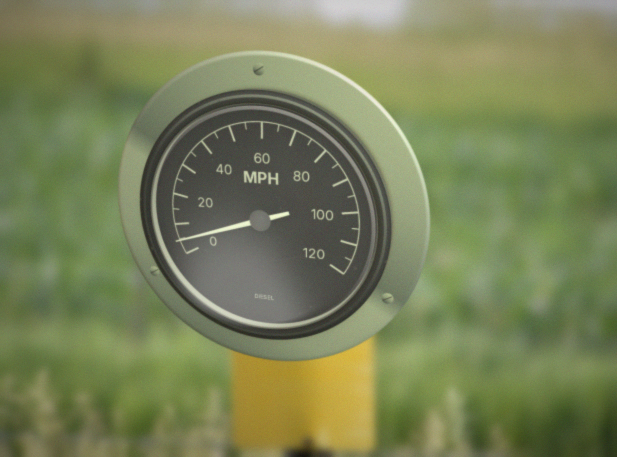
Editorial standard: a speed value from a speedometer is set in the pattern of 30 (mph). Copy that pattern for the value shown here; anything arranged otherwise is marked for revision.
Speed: 5 (mph)
